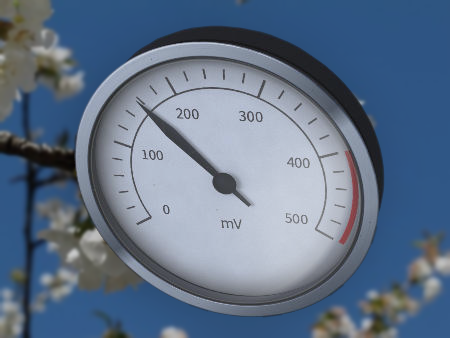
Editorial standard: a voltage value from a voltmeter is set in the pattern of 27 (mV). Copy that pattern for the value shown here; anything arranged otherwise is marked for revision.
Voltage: 160 (mV)
